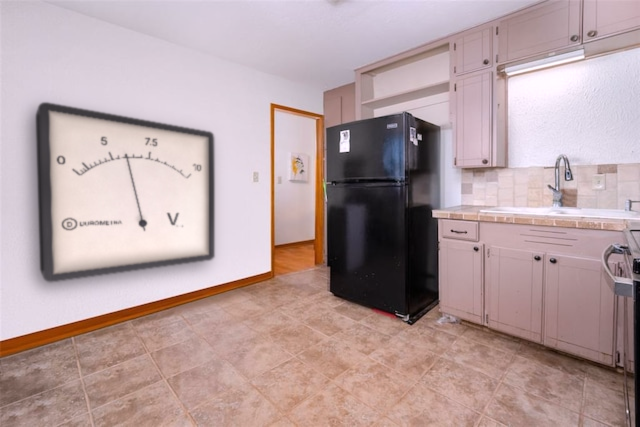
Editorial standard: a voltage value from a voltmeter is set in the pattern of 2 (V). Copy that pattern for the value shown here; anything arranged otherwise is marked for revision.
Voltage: 6 (V)
